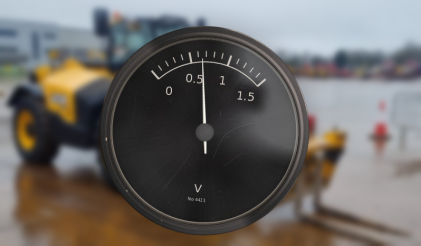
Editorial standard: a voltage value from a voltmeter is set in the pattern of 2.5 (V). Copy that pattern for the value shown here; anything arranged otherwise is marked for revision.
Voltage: 0.65 (V)
